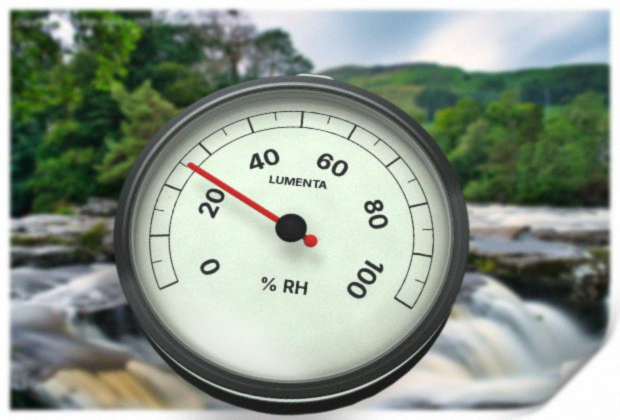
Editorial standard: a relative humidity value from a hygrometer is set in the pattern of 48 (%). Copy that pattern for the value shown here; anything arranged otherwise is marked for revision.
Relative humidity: 25 (%)
